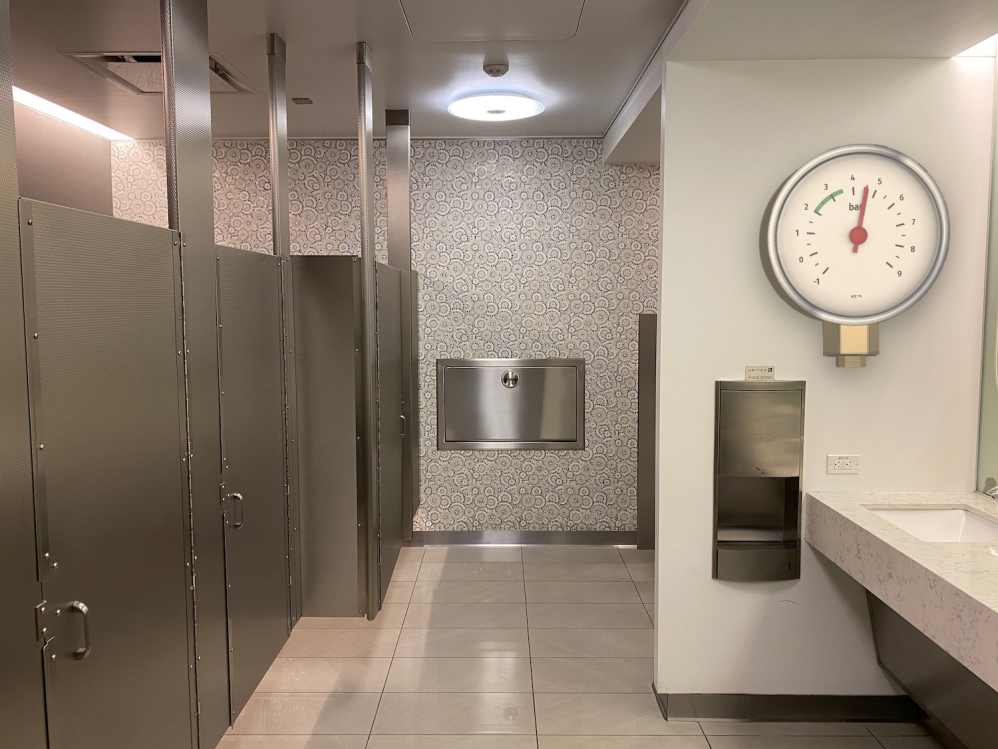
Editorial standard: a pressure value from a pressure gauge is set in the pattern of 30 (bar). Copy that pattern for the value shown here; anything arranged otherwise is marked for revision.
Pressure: 4.5 (bar)
